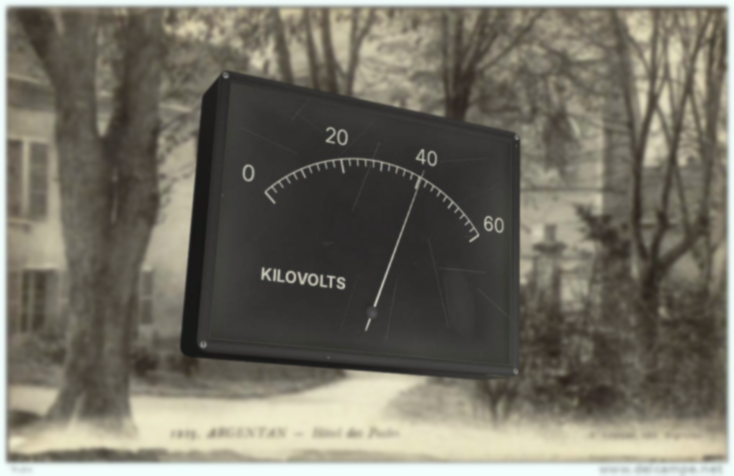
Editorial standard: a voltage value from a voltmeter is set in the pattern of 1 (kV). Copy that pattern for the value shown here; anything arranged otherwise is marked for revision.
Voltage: 40 (kV)
